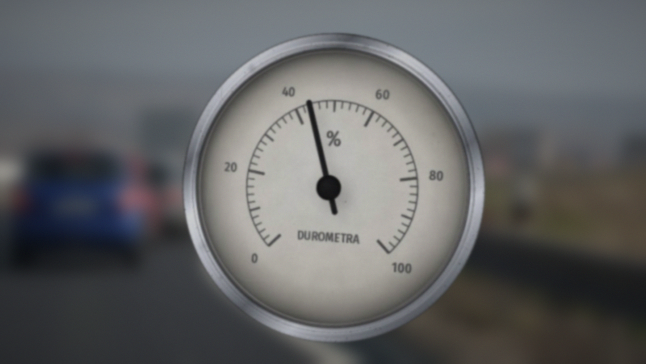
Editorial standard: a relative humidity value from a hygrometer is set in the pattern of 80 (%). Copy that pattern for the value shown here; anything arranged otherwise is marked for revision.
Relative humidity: 44 (%)
